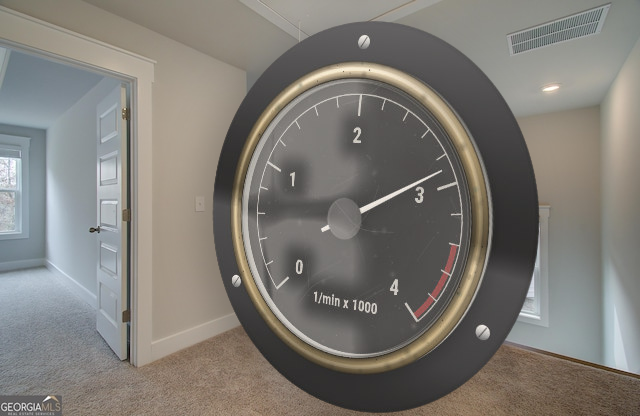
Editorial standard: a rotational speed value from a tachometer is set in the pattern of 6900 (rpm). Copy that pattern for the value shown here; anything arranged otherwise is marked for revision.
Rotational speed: 2900 (rpm)
